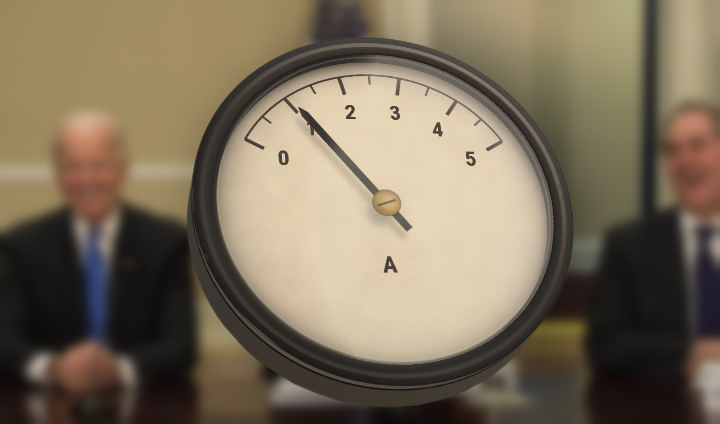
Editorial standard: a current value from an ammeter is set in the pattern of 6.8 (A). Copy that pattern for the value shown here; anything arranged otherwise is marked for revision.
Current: 1 (A)
